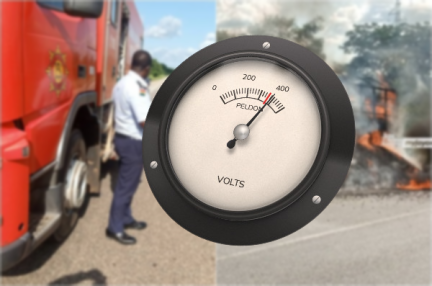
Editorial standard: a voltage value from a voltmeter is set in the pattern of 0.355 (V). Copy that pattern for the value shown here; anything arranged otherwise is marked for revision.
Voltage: 400 (V)
